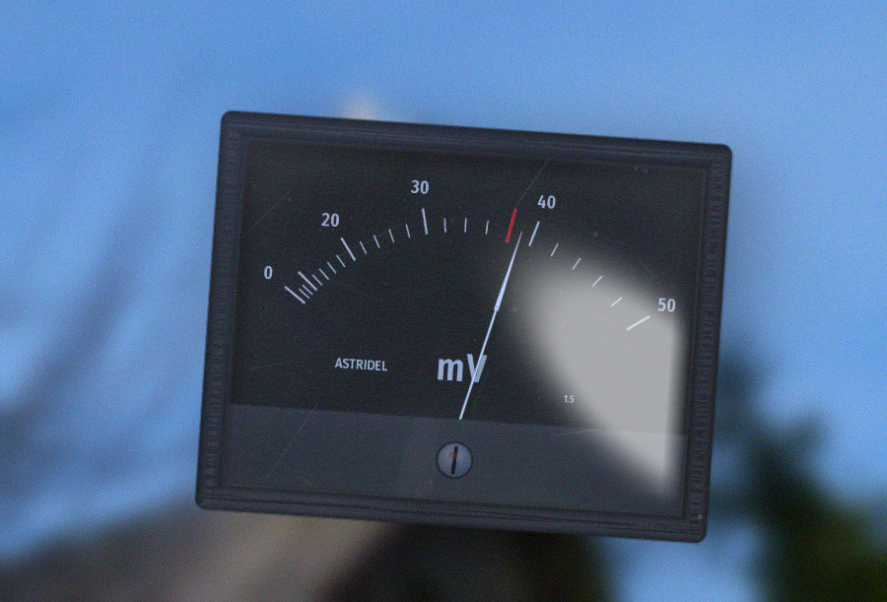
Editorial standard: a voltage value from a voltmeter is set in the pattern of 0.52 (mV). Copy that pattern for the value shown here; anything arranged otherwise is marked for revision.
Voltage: 39 (mV)
